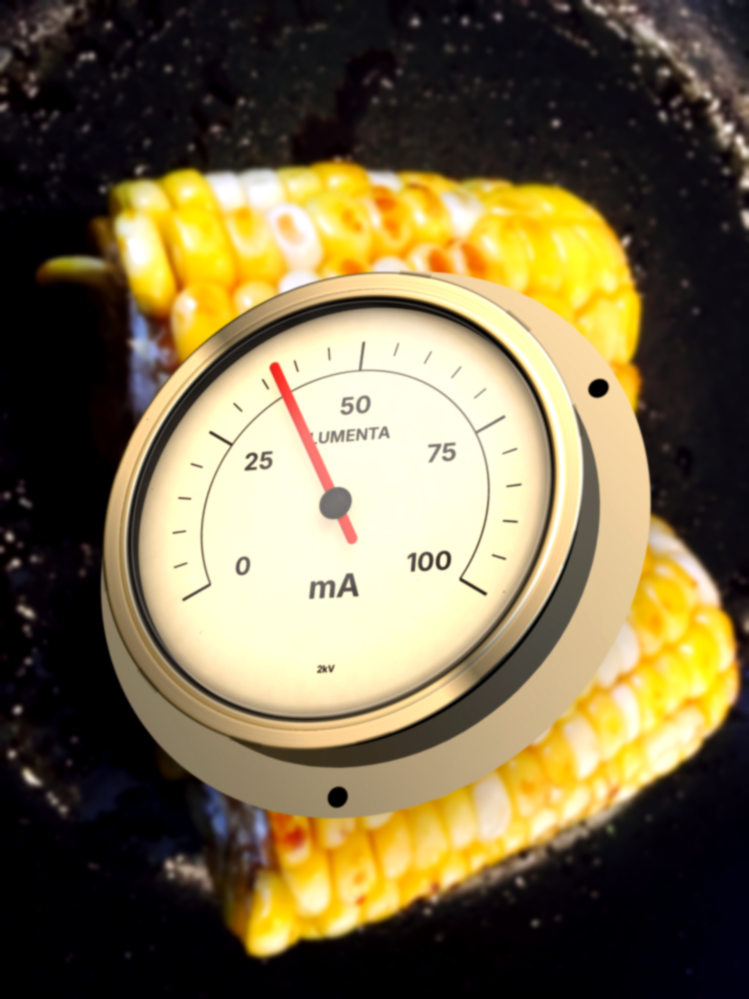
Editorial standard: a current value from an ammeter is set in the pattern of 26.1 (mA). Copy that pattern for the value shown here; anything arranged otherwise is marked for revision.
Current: 37.5 (mA)
